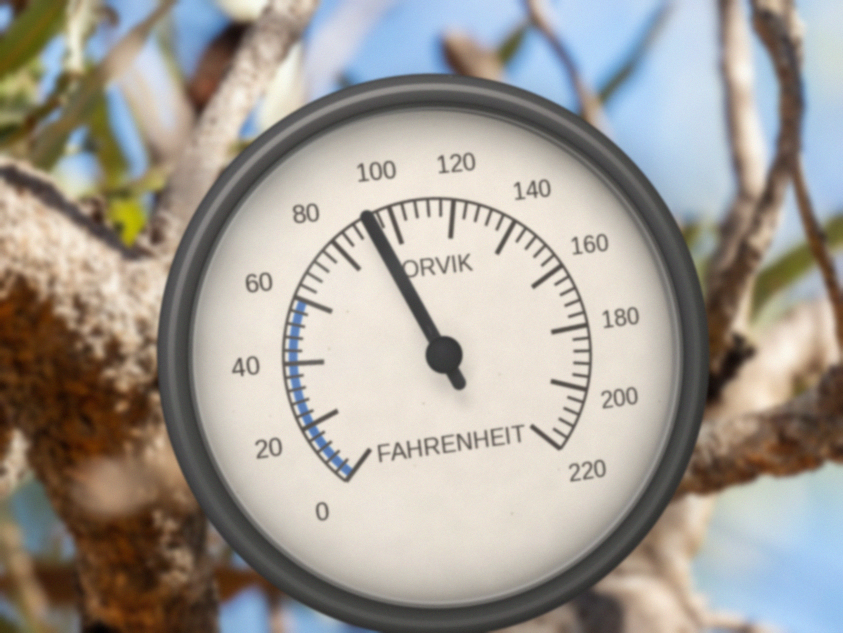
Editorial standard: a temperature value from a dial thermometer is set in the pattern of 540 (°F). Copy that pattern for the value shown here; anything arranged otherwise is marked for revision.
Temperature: 92 (°F)
